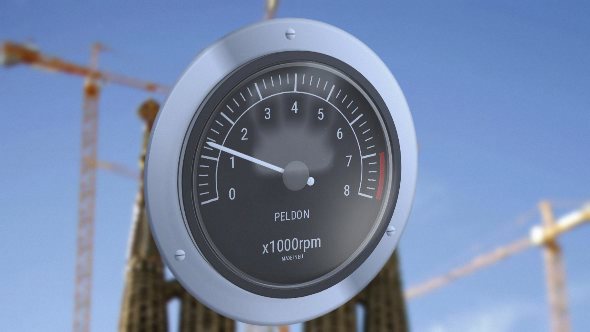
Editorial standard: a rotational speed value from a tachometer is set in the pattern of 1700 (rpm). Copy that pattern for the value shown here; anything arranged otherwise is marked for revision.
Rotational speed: 1300 (rpm)
